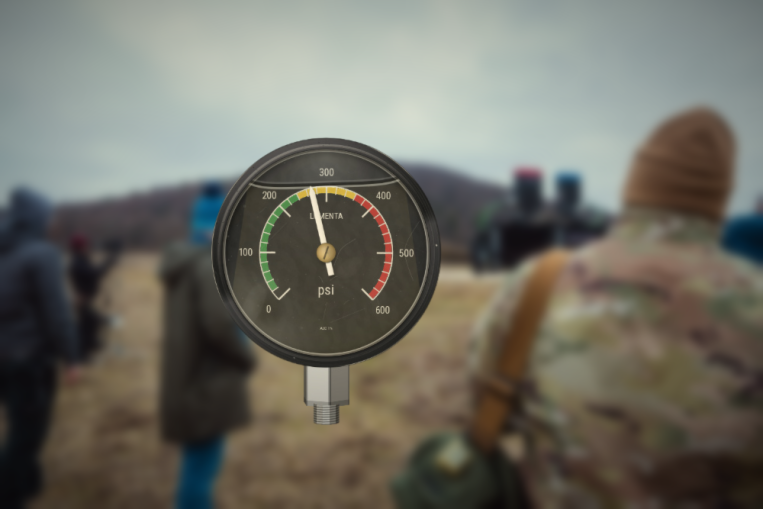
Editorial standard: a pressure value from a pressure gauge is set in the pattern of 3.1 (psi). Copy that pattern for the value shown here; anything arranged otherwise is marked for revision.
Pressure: 270 (psi)
